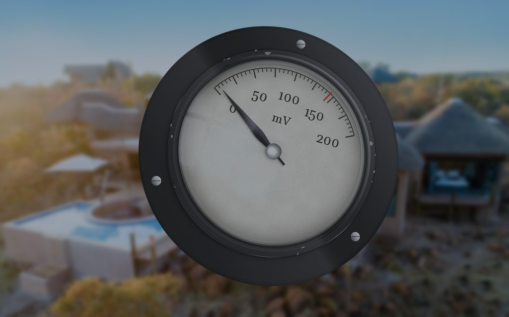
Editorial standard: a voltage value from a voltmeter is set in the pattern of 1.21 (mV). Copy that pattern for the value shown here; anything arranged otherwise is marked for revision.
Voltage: 5 (mV)
